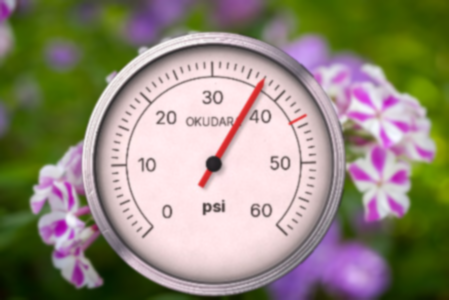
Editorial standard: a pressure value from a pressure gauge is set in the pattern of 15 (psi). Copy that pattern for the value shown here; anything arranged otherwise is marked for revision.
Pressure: 37 (psi)
